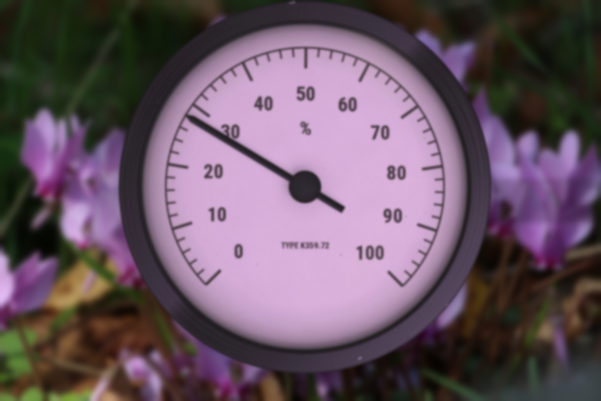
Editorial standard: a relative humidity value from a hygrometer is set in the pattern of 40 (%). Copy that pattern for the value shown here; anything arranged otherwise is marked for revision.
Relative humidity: 28 (%)
